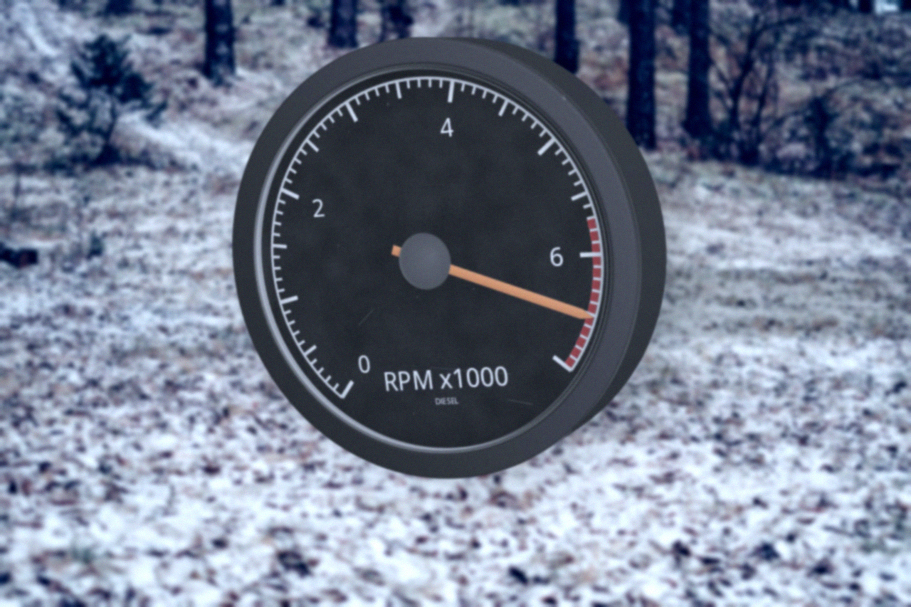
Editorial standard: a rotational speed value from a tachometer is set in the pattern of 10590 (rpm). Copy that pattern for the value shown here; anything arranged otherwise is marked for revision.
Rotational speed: 6500 (rpm)
